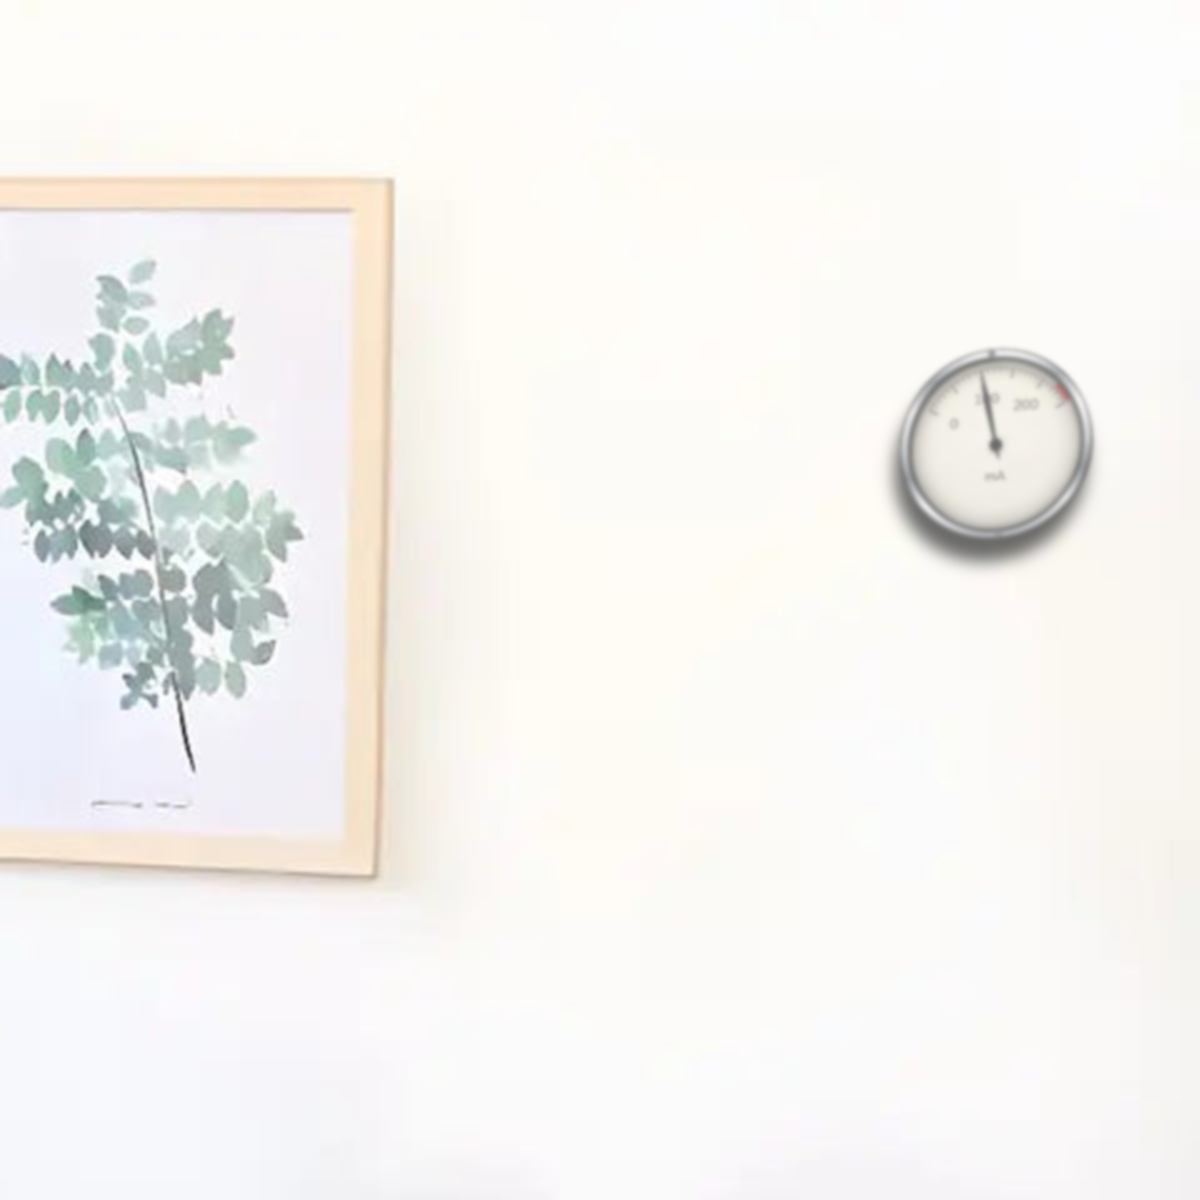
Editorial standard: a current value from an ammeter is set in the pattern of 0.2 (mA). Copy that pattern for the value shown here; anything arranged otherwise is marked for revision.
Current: 100 (mA)
